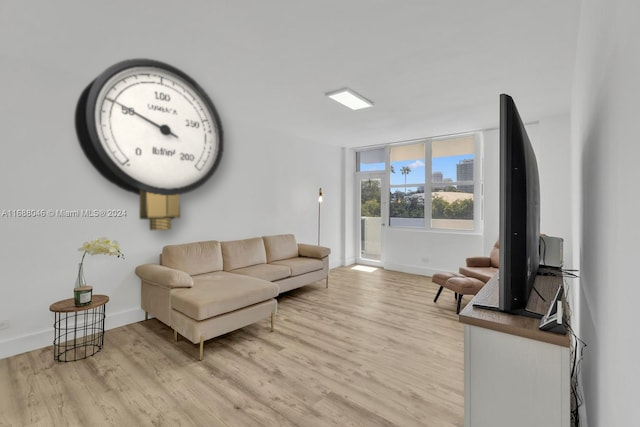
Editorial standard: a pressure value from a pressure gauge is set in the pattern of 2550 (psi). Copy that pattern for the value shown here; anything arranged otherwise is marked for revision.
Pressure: 50 (psi)
